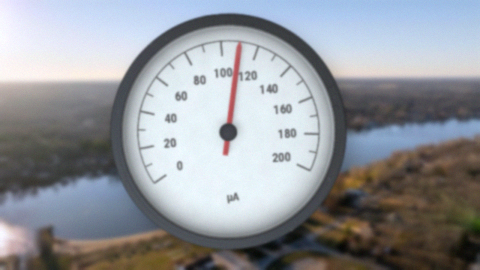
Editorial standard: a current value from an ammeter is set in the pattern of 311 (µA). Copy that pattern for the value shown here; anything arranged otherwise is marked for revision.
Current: 110 (µA)
